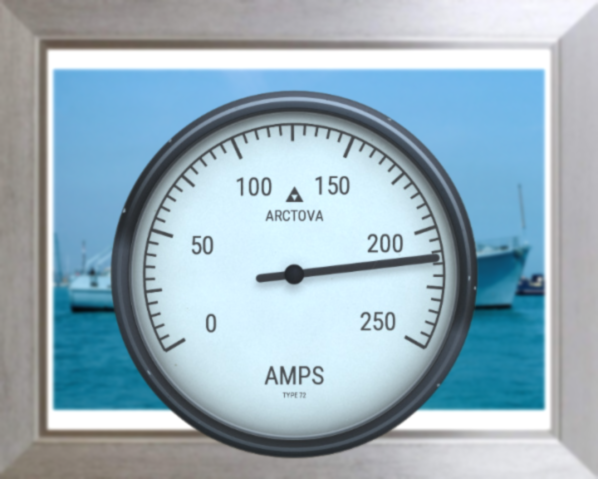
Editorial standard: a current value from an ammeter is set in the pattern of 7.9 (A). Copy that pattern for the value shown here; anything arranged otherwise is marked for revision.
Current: 212.5 (A)
